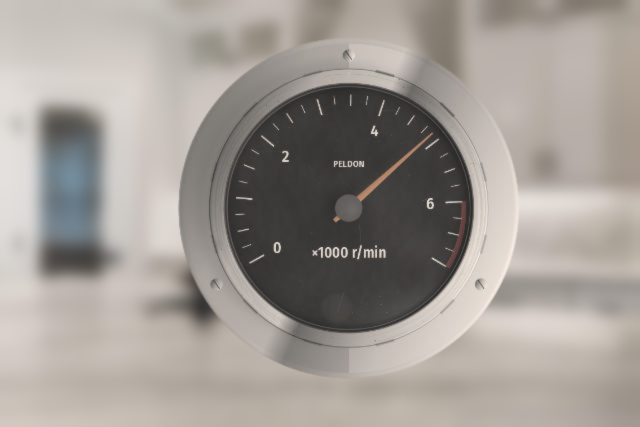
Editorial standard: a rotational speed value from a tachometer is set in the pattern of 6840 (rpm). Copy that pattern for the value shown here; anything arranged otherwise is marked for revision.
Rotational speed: 4875 (rpm)
